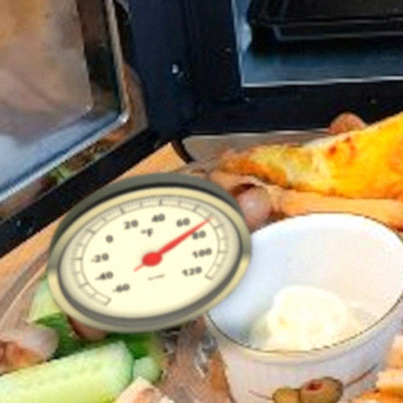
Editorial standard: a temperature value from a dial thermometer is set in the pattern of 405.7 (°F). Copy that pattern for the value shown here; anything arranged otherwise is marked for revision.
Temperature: 70 (°F)
